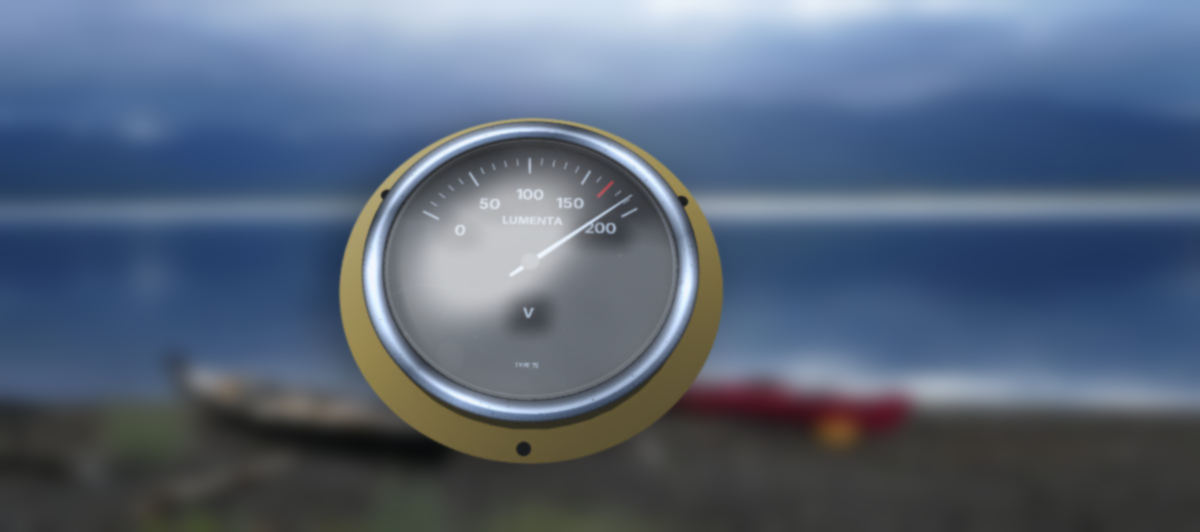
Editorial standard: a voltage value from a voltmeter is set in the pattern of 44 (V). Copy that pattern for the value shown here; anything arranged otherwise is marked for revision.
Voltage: 190 (V)
